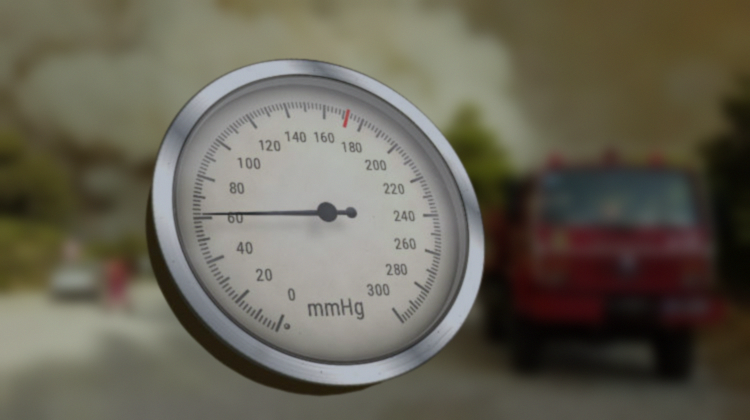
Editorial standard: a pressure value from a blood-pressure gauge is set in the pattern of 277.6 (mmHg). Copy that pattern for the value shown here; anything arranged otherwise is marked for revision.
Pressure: 60 (mmHg)
